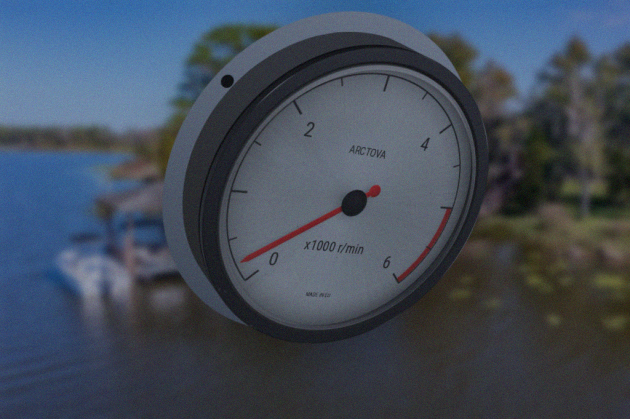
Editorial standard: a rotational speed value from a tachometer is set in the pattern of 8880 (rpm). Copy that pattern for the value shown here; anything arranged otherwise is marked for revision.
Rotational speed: 250 (rpm)
